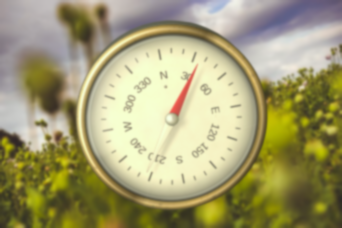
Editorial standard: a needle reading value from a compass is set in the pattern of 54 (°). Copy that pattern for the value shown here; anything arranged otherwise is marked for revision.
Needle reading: 35 (°)
